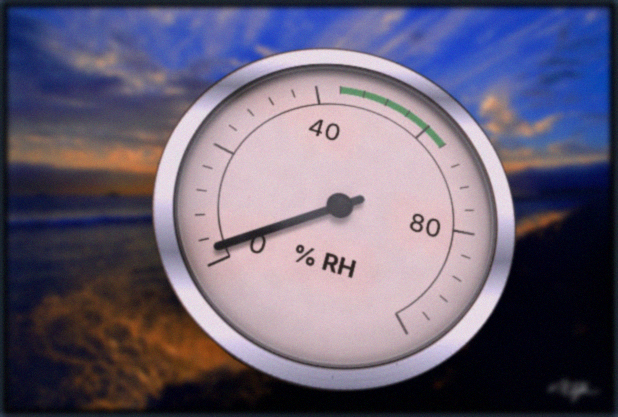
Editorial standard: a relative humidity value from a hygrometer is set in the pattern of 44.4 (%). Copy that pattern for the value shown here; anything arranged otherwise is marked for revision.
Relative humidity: 2 (%)
